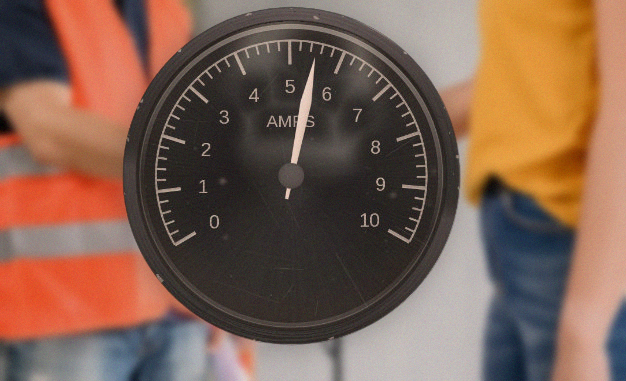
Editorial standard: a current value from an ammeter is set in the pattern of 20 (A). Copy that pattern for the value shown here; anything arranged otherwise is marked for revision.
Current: 5.5 (A)
